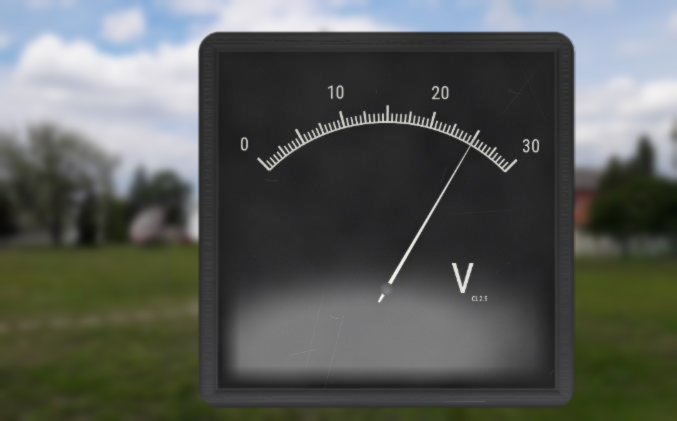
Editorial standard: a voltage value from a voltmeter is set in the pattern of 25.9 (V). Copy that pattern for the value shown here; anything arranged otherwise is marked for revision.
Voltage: 25 (V)
